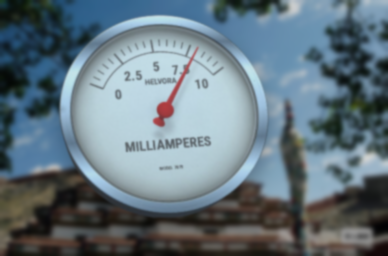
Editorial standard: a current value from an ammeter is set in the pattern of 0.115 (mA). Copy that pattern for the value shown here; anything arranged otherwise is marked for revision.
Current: 8 (mA)
